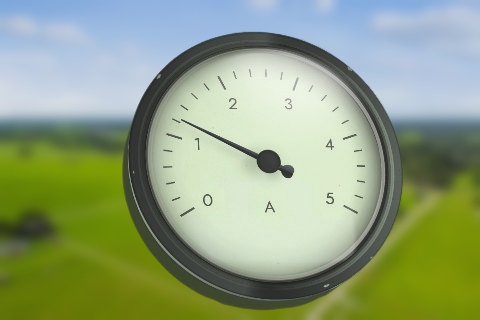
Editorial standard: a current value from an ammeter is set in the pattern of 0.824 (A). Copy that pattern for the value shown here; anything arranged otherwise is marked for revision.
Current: 1.2 (A)
